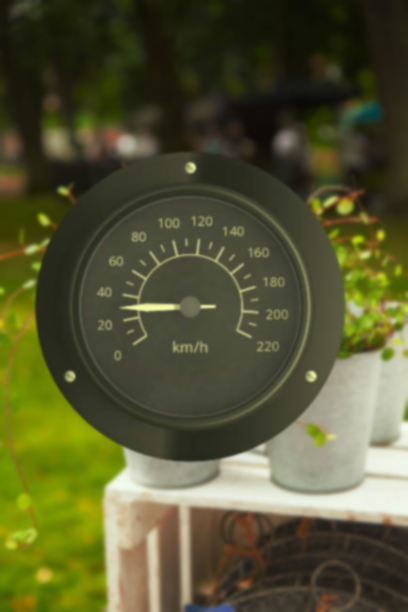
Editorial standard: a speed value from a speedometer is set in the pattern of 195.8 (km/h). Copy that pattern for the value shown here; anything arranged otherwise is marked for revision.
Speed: 30 (km/h)
